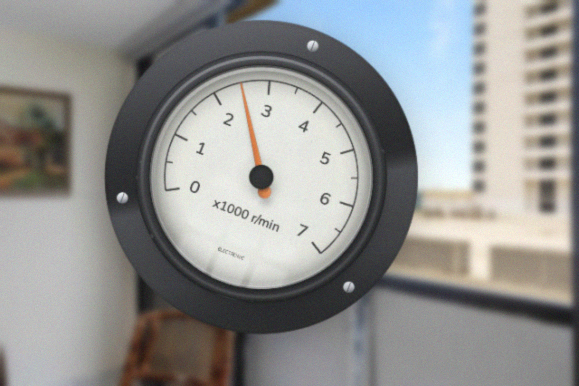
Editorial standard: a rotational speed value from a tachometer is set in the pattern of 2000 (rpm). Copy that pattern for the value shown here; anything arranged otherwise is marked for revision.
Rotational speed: 2500 (rpm)
